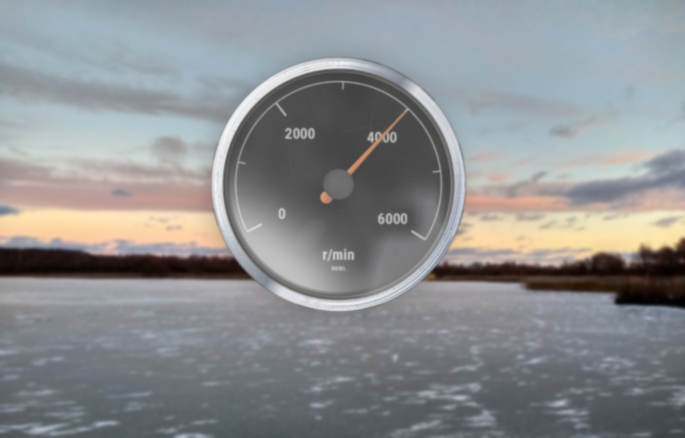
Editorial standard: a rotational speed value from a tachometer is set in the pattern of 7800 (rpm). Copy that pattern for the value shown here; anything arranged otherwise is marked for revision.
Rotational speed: 4000 (rpm)
